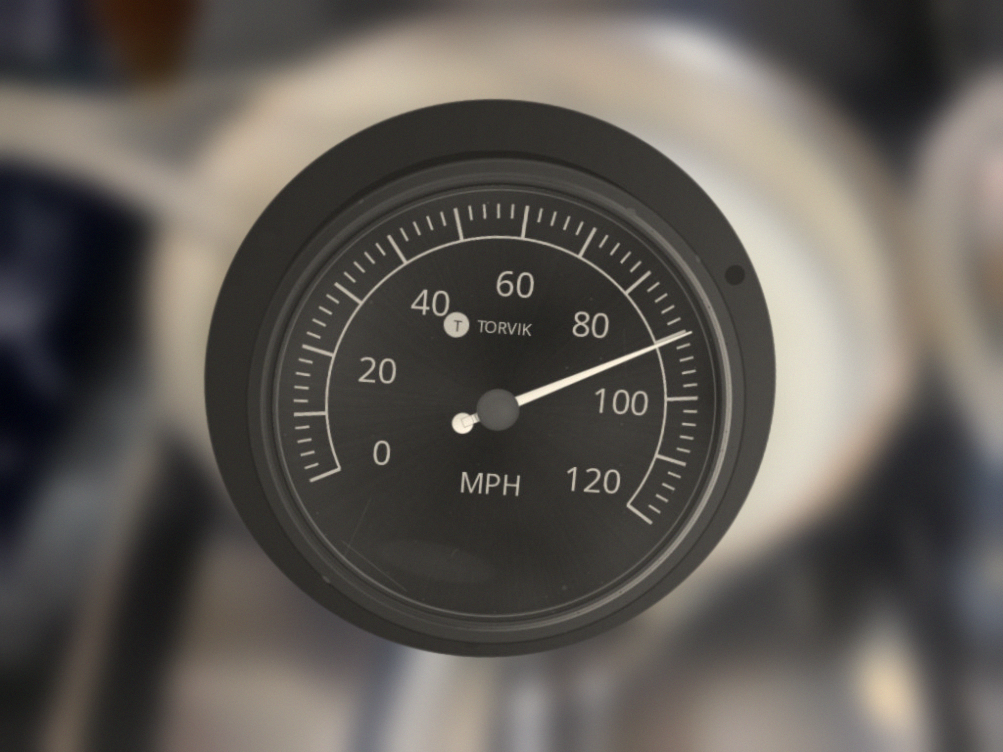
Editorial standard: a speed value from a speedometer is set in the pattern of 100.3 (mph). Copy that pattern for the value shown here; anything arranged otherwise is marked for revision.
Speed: 90 (mph)
